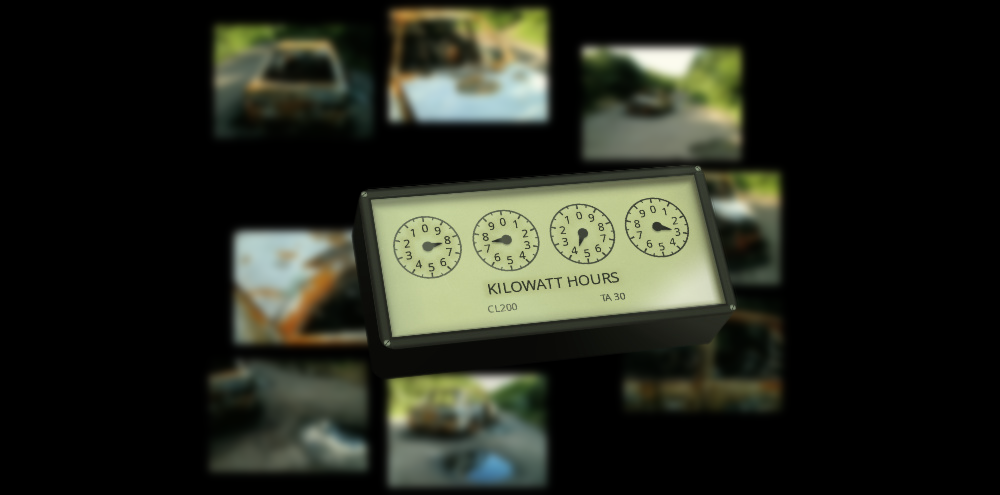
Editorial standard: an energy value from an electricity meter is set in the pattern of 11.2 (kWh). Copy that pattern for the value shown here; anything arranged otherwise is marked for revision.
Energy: 7743 (kWh)
